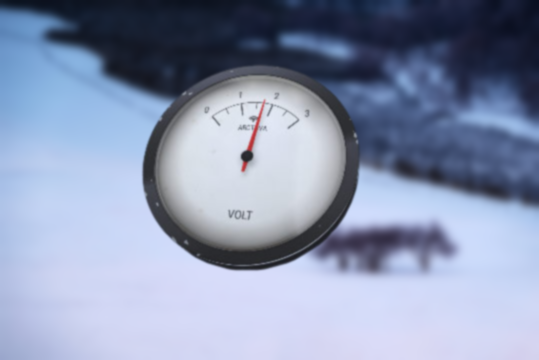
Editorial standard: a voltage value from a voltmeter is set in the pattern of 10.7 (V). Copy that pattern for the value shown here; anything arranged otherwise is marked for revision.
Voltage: 1.75 (V)
